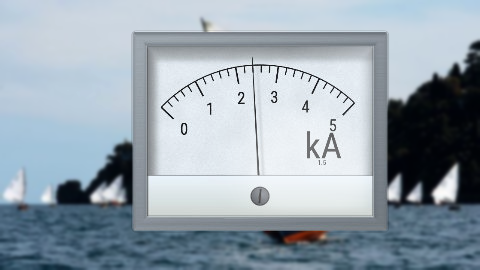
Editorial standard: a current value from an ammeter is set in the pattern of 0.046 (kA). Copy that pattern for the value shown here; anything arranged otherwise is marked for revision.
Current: 2.4 (kA)
